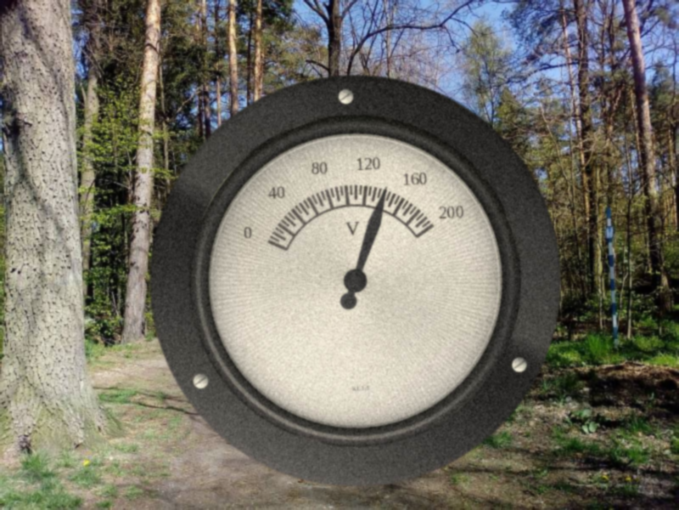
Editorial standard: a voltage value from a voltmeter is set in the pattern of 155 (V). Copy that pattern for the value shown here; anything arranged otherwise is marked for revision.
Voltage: 140 (V)
